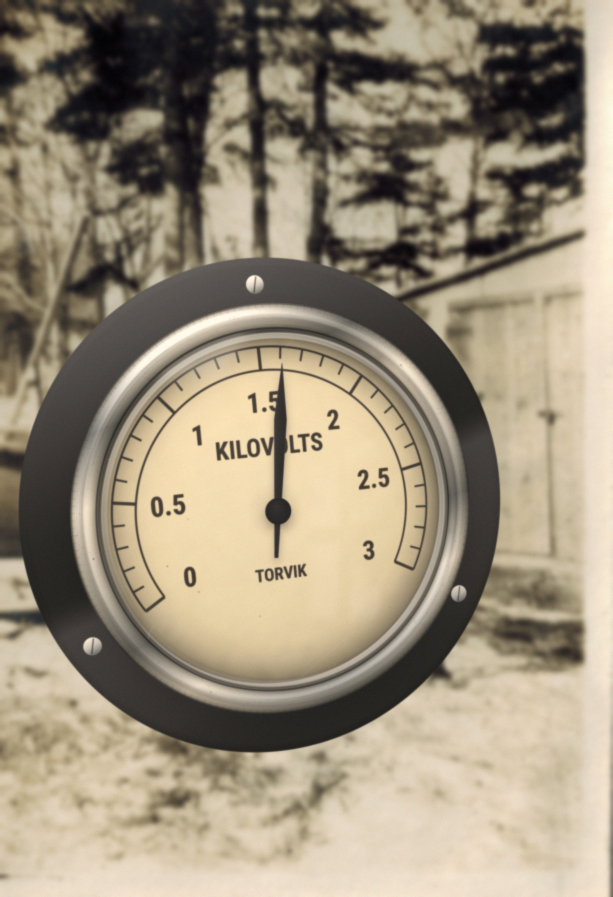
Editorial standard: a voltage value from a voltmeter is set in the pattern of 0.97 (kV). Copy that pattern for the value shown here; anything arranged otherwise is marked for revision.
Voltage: 1.6 (kV)
